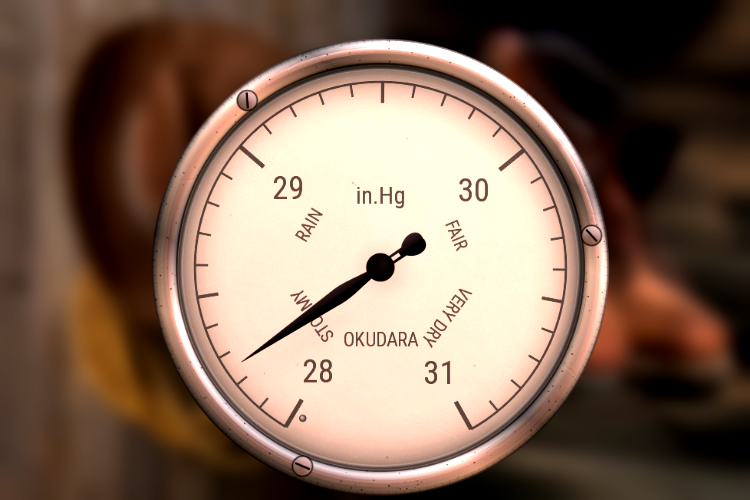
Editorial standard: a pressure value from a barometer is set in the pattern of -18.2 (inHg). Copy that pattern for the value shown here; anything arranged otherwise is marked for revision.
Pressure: 28.25 (inHg)
